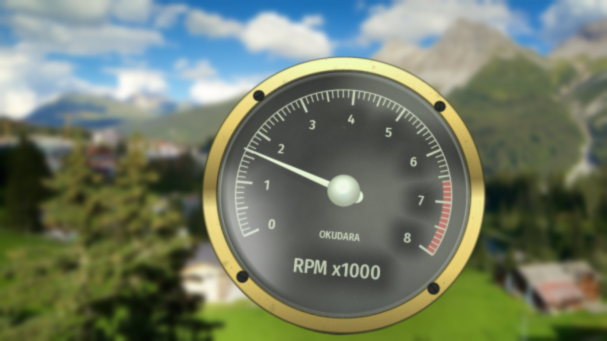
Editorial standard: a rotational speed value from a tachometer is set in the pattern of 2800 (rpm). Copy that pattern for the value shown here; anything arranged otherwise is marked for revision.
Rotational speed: 1600 (rpm)
